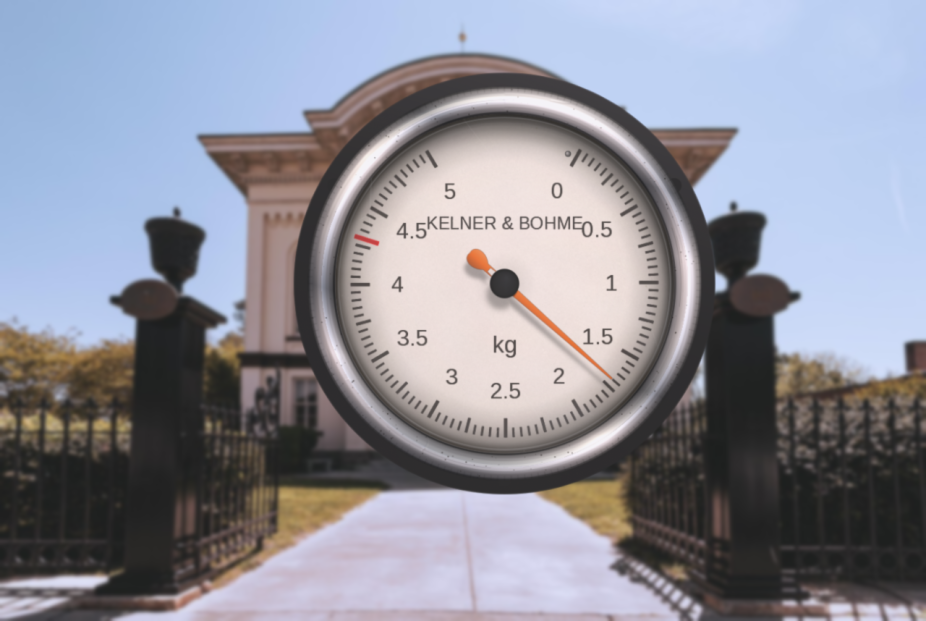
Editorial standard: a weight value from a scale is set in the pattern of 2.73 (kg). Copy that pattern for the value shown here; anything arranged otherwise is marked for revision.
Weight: 1.7 (kg)
